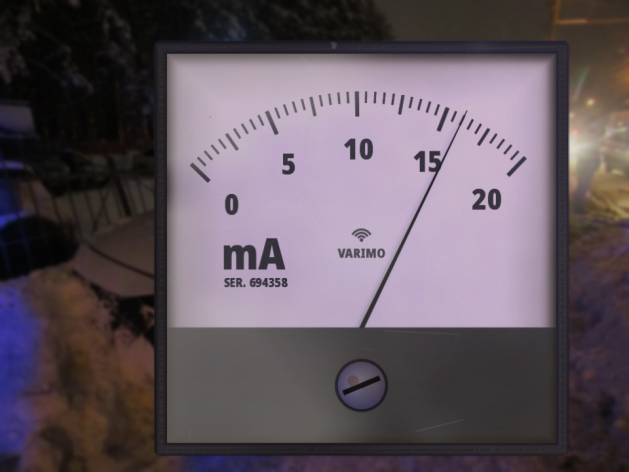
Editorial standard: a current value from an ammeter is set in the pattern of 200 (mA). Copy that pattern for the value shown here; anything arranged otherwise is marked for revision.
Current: 16 (mA)
